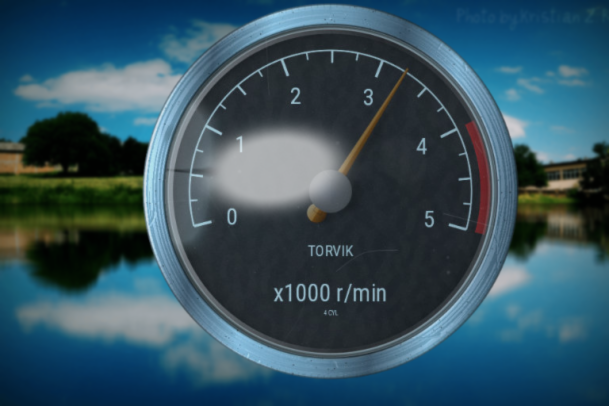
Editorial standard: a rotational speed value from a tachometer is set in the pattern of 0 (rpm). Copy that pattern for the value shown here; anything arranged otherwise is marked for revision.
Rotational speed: 3250 (rpm)
